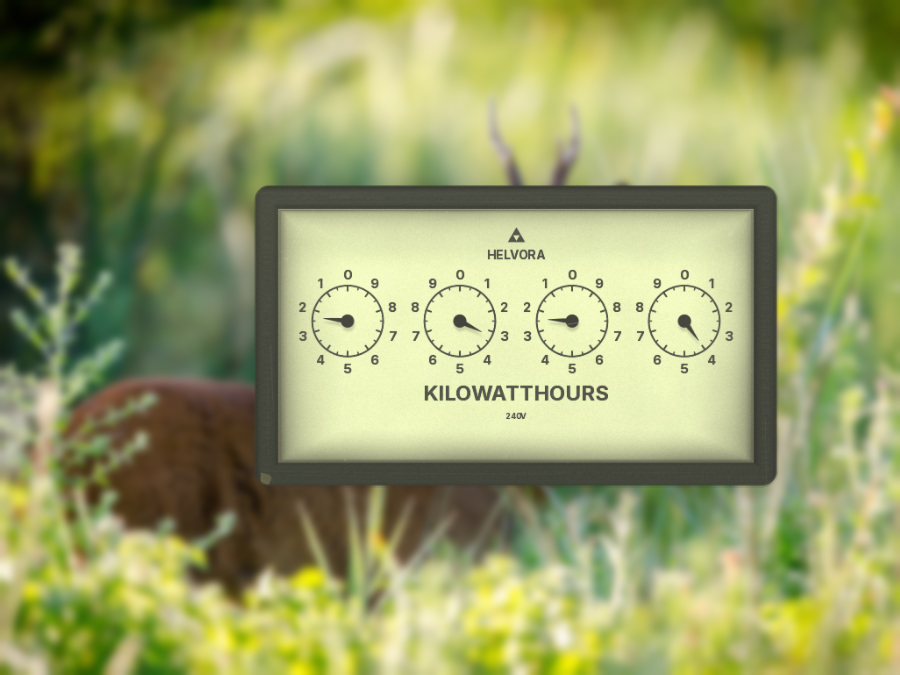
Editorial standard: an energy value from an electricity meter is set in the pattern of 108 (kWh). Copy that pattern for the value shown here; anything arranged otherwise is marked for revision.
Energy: 2324 (kWh)
